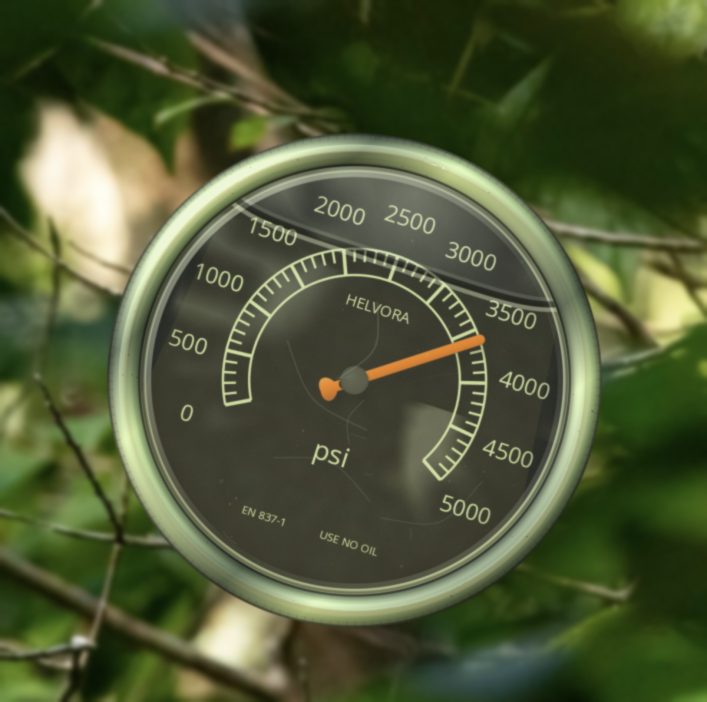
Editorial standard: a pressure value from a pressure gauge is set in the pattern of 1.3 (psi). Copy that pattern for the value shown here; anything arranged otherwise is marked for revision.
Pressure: 3600 (psi)
